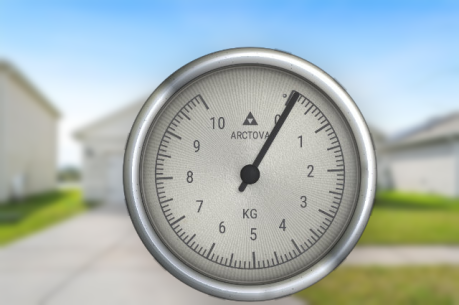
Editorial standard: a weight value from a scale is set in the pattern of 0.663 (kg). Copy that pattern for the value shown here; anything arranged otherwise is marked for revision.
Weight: 0.1 (kg)
